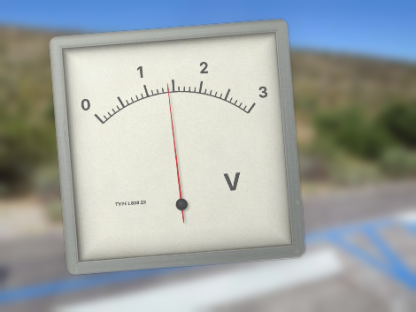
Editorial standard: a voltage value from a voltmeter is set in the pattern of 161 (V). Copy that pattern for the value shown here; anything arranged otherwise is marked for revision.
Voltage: 1.4 (V)
